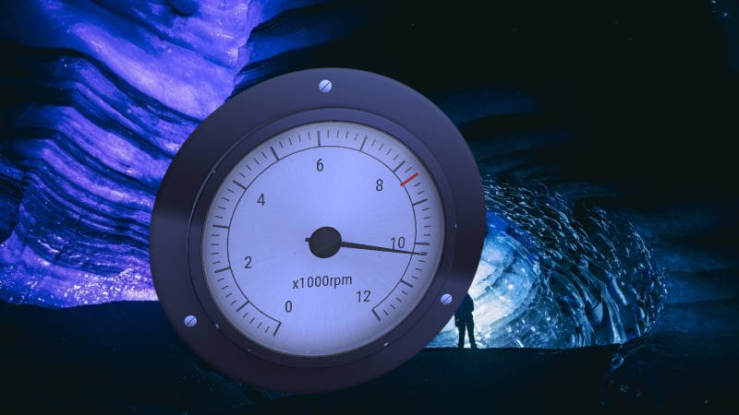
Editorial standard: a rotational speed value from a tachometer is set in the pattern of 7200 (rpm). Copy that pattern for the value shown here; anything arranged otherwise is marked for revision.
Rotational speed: 10200 (rpm)
